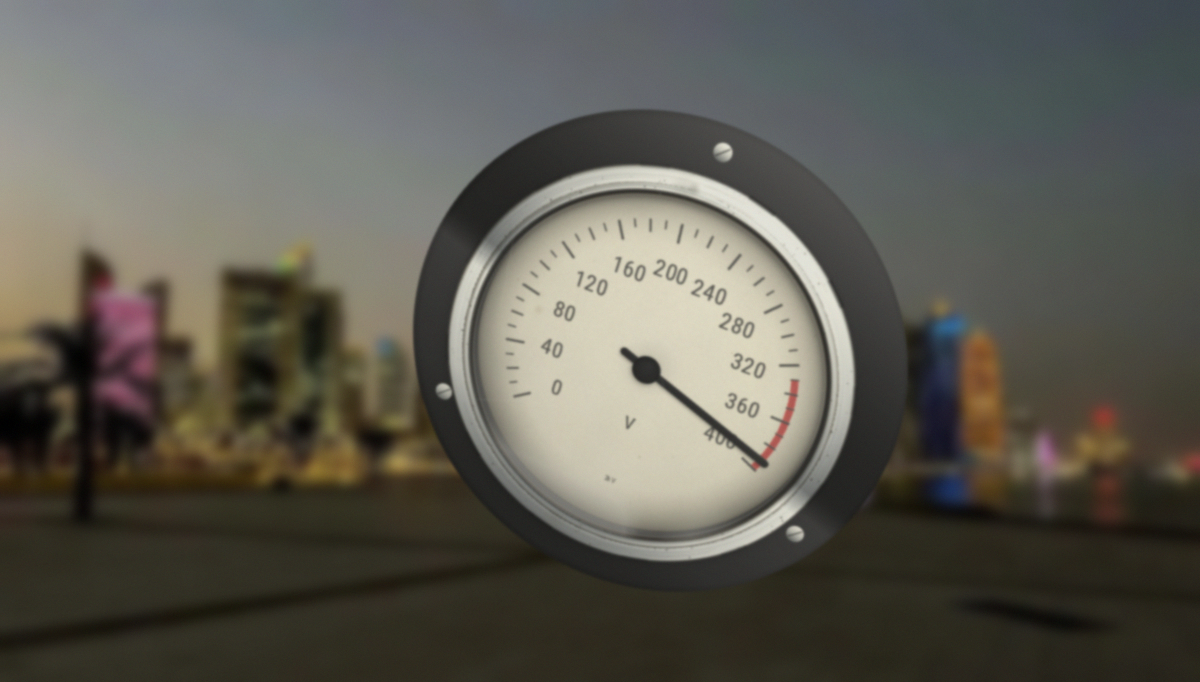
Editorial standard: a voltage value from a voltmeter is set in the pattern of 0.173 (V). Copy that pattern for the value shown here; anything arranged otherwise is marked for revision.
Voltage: 390 (V)
